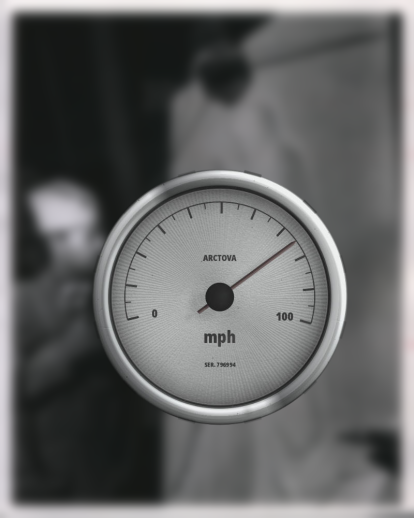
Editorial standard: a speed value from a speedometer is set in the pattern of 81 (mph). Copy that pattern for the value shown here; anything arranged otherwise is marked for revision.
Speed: 75 (mph)
